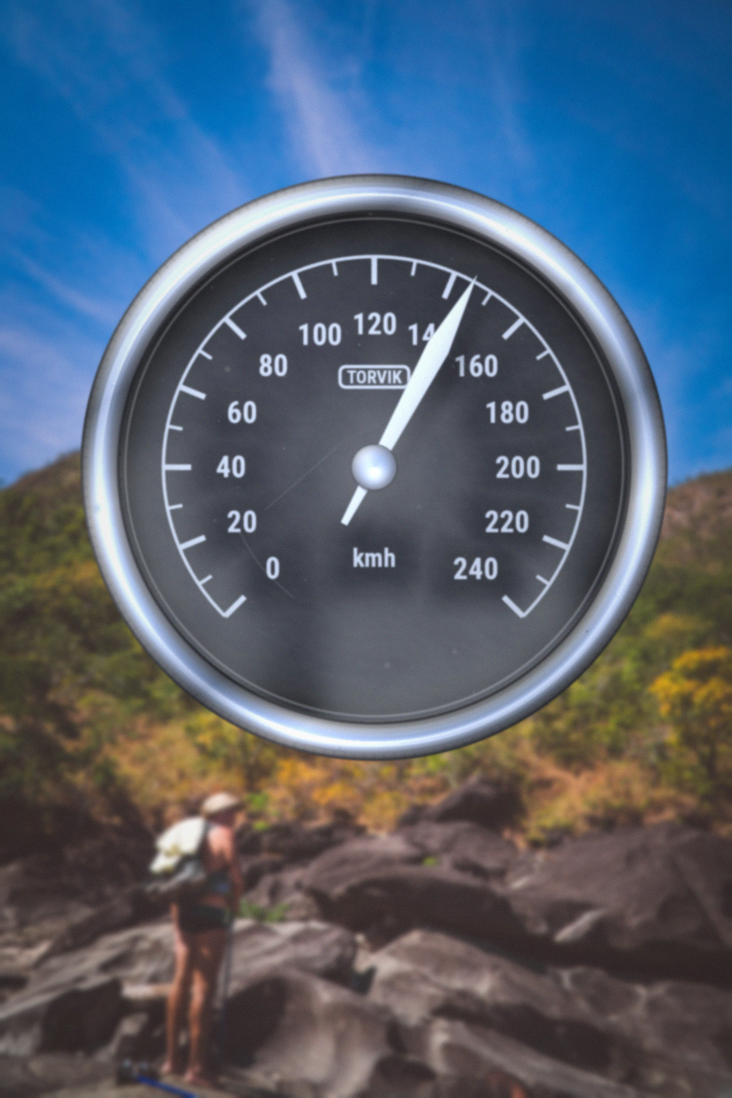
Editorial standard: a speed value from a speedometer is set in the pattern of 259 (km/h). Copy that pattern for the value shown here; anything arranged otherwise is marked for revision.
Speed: 145 (km/h)
